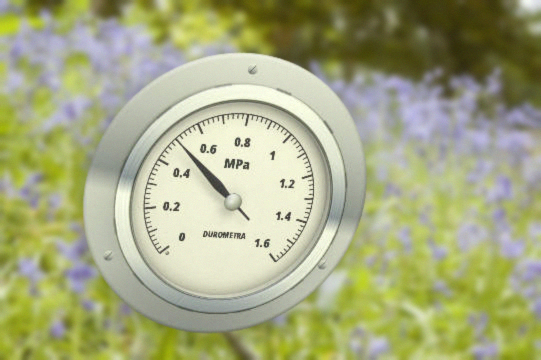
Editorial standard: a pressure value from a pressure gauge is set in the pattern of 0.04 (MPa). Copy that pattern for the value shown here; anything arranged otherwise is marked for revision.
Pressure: 0.5 (MPa)
